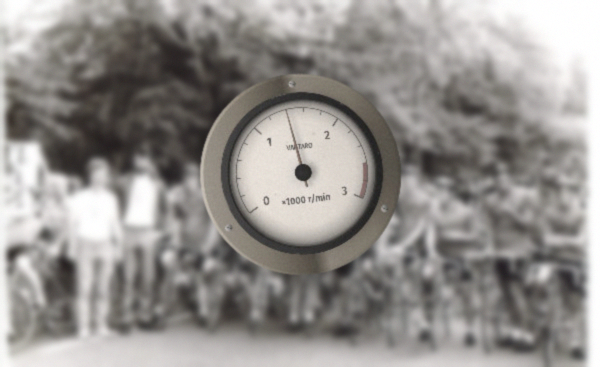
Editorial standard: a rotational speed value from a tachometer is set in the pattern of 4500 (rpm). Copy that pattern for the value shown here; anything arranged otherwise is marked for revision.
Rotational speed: 1400 (rpm)
